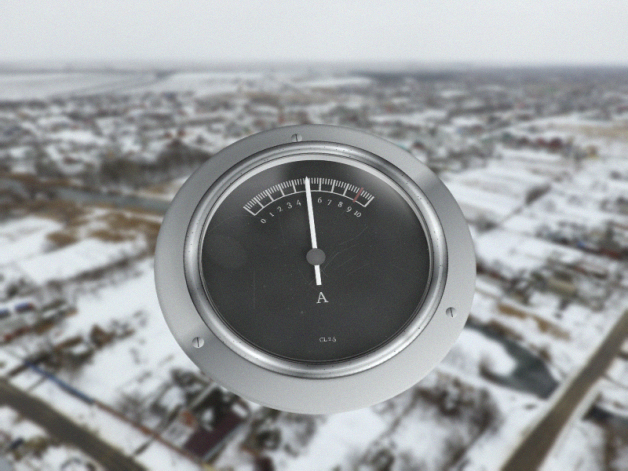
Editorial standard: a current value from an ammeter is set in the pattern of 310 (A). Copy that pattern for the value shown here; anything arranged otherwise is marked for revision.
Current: 5 (A)
